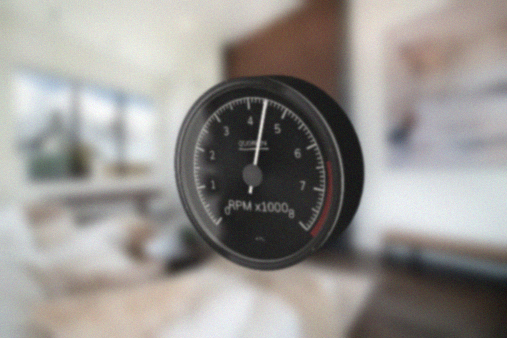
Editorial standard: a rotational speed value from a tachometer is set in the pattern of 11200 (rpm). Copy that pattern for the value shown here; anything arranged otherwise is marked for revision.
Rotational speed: 4500 (rpm)
